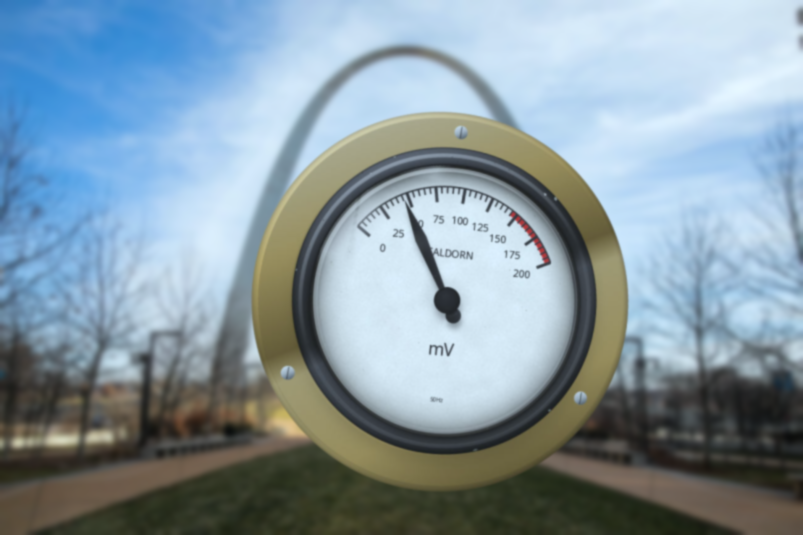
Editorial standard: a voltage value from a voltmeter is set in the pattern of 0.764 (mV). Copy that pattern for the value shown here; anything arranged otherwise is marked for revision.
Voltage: 45 (mV)
